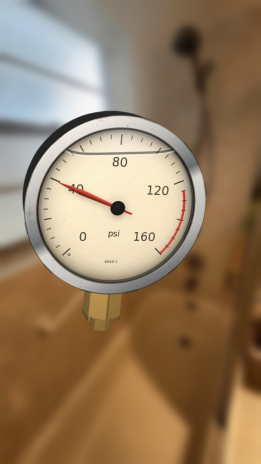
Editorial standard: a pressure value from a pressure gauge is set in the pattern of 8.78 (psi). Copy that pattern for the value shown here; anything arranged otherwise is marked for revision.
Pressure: 40 (psi)
